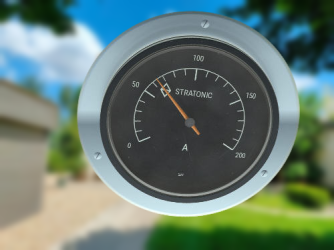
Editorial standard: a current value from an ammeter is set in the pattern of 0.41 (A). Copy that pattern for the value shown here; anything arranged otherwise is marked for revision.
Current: 65 (A)
